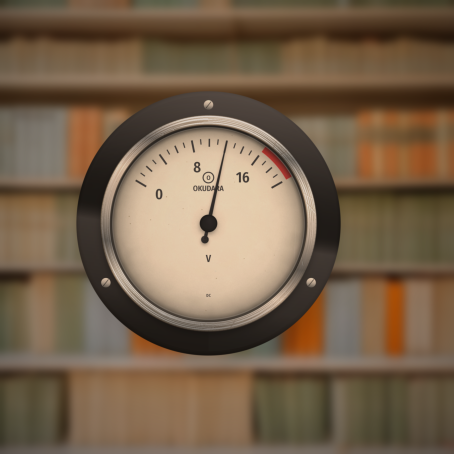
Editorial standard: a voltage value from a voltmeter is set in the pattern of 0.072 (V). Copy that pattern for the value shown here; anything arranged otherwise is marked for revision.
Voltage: 12 (V)
